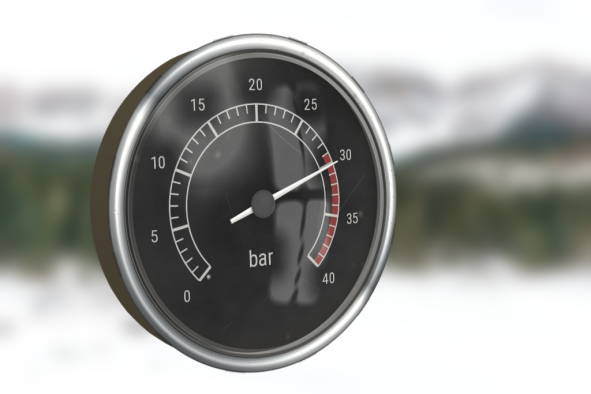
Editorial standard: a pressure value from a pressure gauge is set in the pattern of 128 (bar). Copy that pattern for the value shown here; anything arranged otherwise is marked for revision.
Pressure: 30 (bar)
